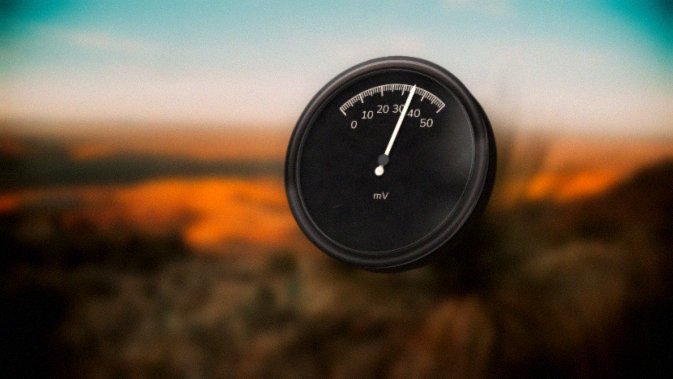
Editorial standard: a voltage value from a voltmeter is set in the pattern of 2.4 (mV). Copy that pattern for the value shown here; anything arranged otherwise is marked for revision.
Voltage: 35 (mV)
